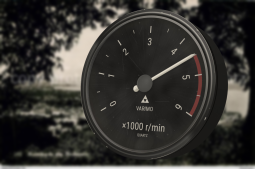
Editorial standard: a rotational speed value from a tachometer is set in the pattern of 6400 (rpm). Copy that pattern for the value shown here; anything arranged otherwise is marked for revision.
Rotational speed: 4500 (rpm)
